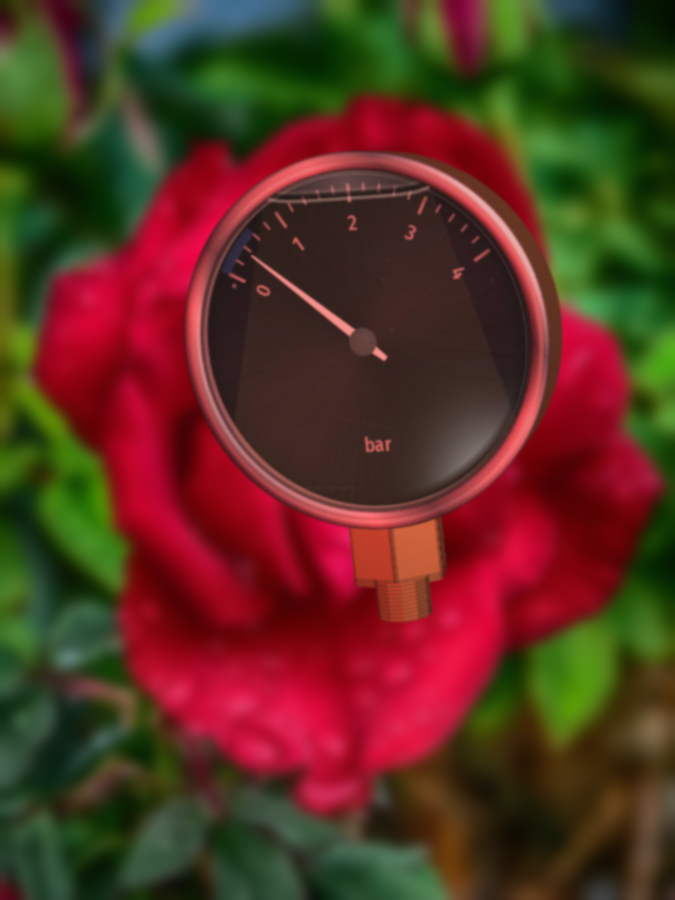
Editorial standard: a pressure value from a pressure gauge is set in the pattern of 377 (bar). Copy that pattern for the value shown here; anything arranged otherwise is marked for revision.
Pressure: 0.4 (bar)
